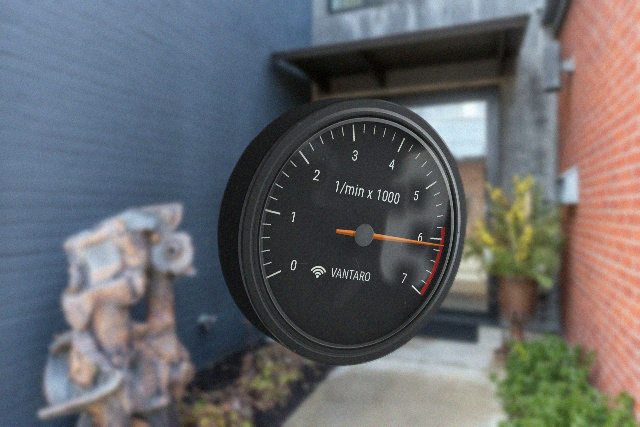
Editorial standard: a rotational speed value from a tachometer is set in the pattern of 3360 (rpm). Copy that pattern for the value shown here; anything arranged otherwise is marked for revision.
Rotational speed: 6100 (rpm)
